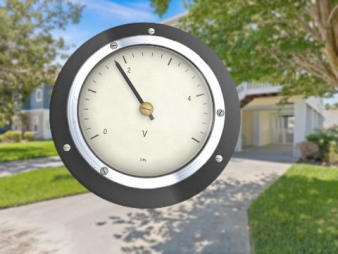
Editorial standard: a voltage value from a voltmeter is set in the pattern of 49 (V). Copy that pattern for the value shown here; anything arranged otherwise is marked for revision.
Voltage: 1.8 (V)
